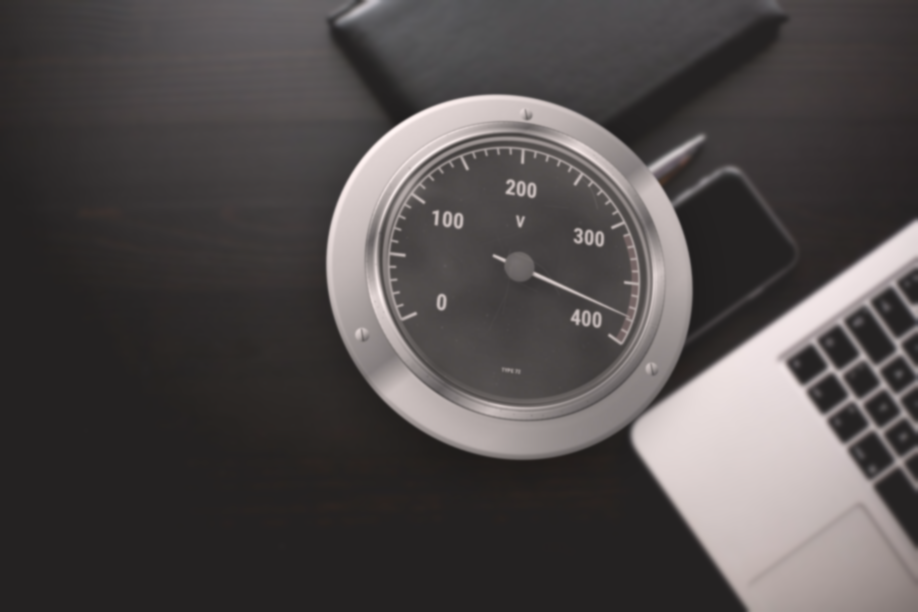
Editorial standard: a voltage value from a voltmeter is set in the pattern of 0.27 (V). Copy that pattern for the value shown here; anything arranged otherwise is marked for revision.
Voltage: 380 (V)
